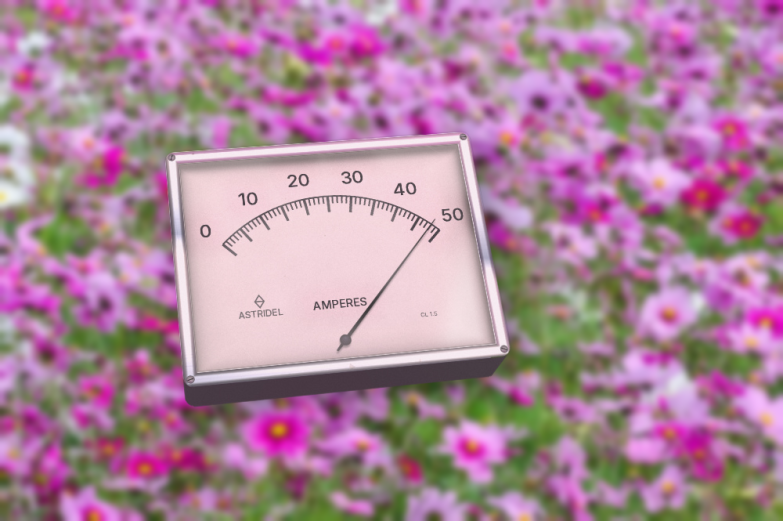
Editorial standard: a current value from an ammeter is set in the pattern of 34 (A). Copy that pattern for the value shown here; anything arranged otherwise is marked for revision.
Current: 48 (A)
